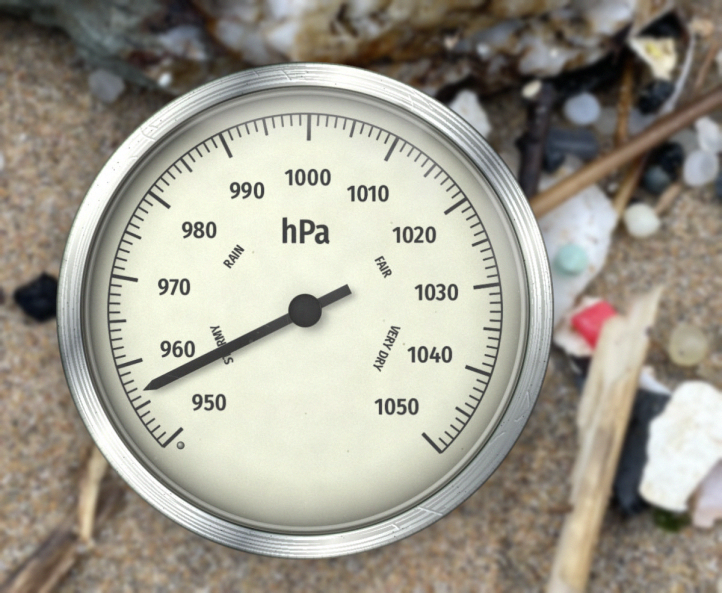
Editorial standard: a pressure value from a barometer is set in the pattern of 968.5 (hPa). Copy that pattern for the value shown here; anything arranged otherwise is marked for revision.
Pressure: 956.5 (hPa)
